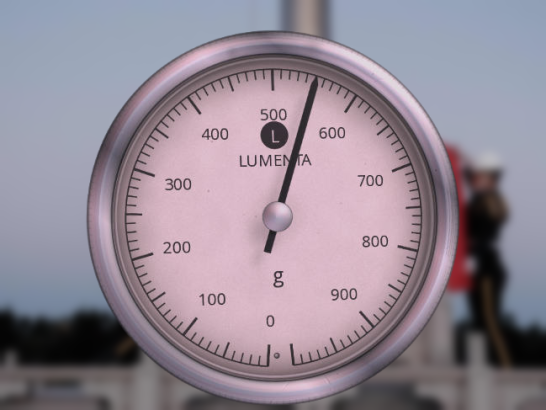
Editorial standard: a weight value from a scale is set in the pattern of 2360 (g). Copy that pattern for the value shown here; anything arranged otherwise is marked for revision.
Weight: 550 (g)
